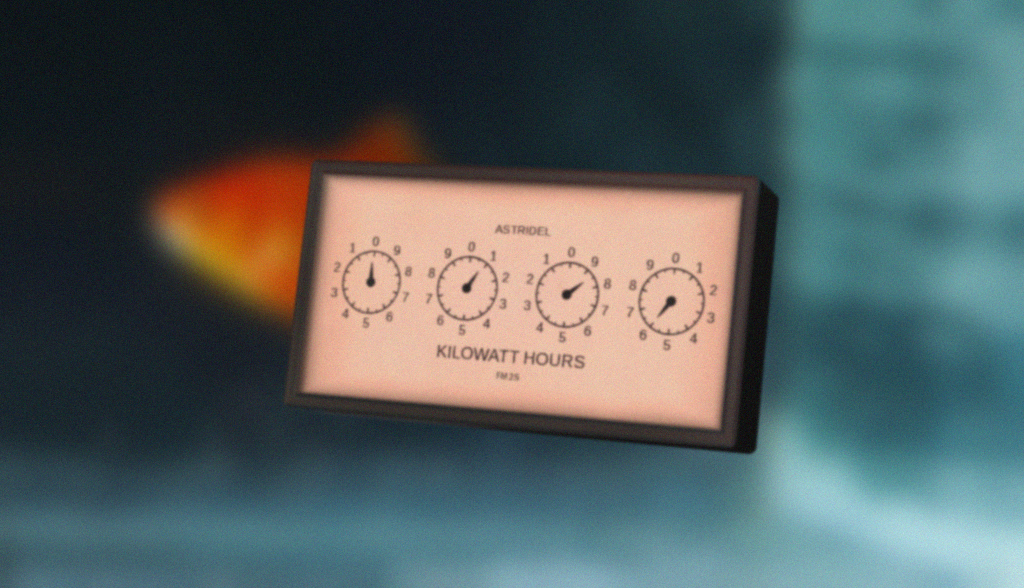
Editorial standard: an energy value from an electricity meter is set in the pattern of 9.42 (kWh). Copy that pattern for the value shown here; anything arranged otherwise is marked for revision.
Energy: 86 (kWh)
